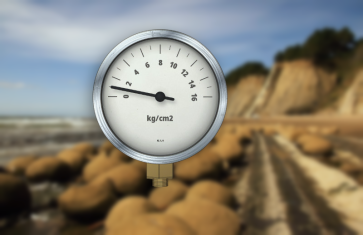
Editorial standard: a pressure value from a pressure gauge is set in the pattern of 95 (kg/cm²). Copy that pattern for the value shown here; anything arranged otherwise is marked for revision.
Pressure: 1 (kg/cm²)
